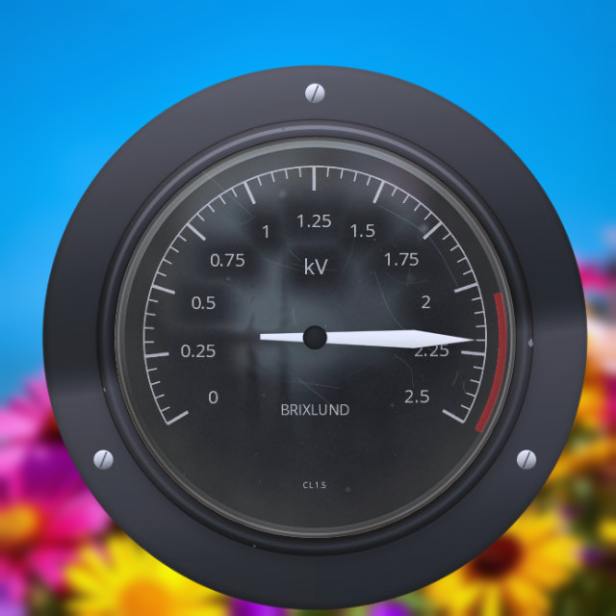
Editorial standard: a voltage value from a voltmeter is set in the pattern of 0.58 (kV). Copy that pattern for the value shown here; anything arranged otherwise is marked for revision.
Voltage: 2.2 (kV)
